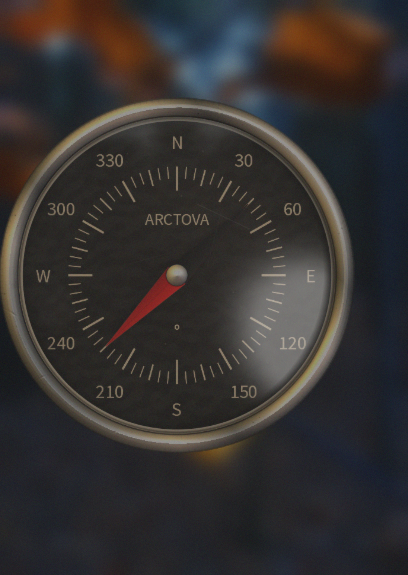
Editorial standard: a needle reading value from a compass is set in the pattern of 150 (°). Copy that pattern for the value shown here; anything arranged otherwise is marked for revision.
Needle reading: 225 (°)
